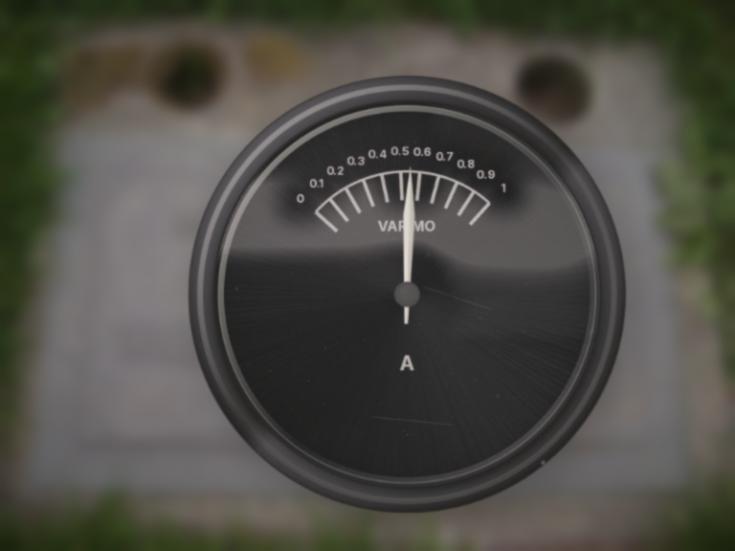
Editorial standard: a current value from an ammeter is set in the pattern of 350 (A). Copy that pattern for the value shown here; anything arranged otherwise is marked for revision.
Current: 0.55 (A)
